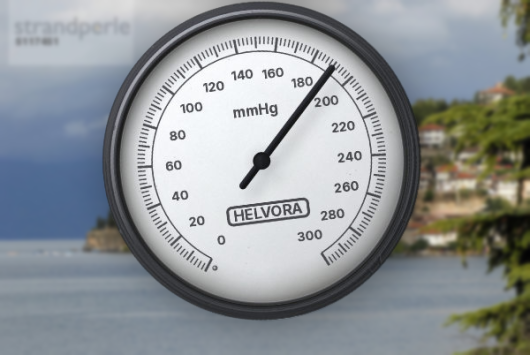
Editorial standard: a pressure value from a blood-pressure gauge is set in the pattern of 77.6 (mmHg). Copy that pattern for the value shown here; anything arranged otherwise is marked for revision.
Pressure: 190 (mmHg)
